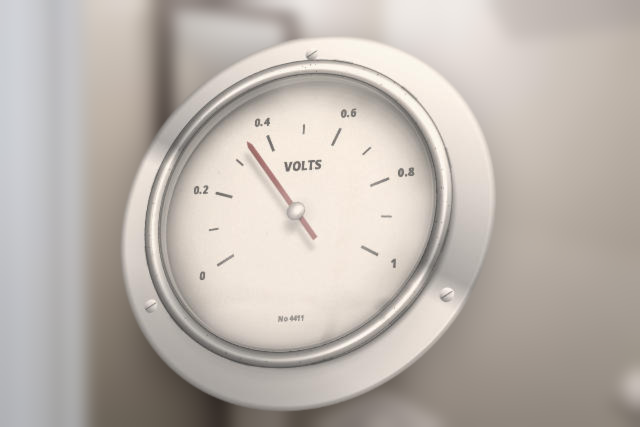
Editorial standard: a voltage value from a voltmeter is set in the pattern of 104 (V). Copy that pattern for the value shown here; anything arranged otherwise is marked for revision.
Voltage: 0.35 (V)
